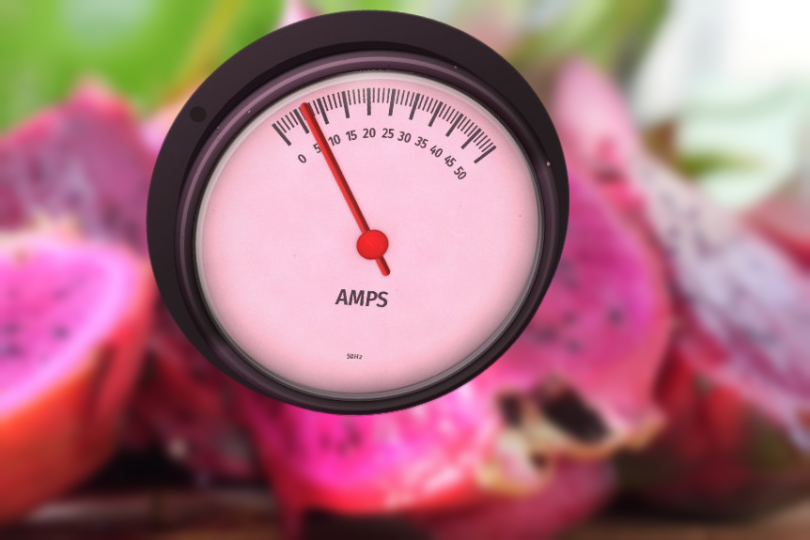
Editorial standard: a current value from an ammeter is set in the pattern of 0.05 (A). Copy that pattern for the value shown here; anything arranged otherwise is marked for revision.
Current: 7 (A)
